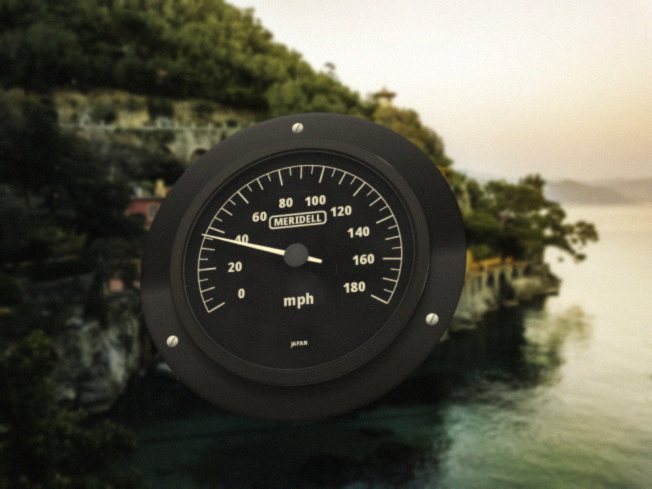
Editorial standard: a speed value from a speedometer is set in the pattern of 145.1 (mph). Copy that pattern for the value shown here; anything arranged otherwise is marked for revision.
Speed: 35 (mph)
